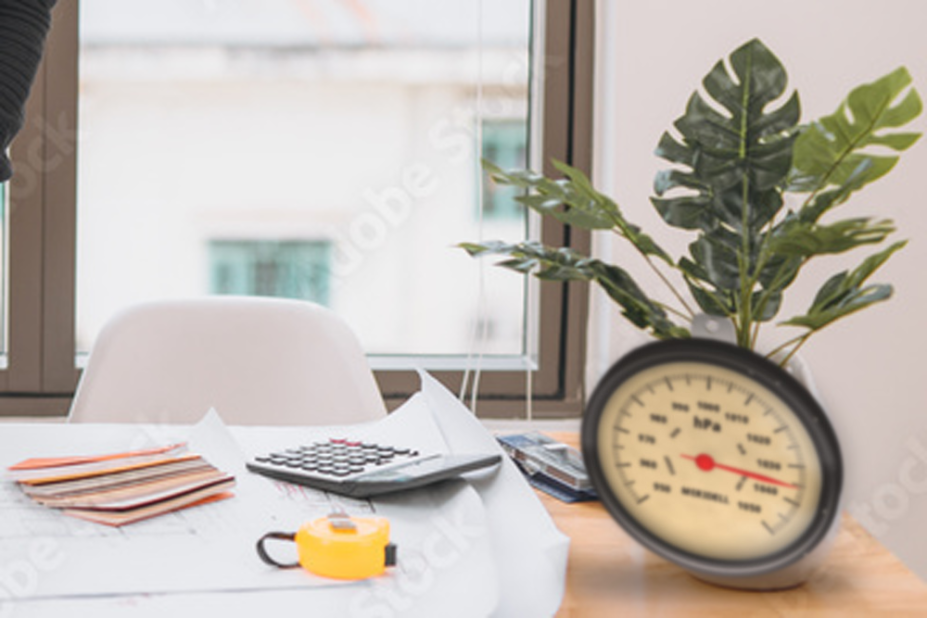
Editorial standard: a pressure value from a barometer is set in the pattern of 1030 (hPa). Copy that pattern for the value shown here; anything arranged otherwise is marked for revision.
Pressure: 1035 (hPa)
